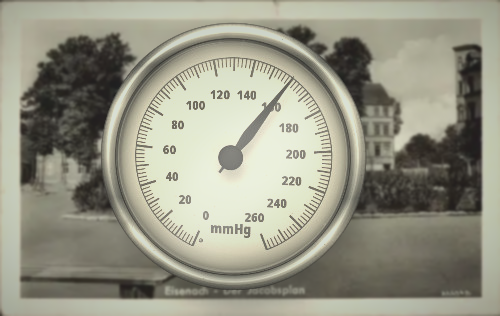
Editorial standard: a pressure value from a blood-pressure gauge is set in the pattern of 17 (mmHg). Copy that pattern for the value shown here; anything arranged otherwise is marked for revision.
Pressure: 160 (mmHg)
